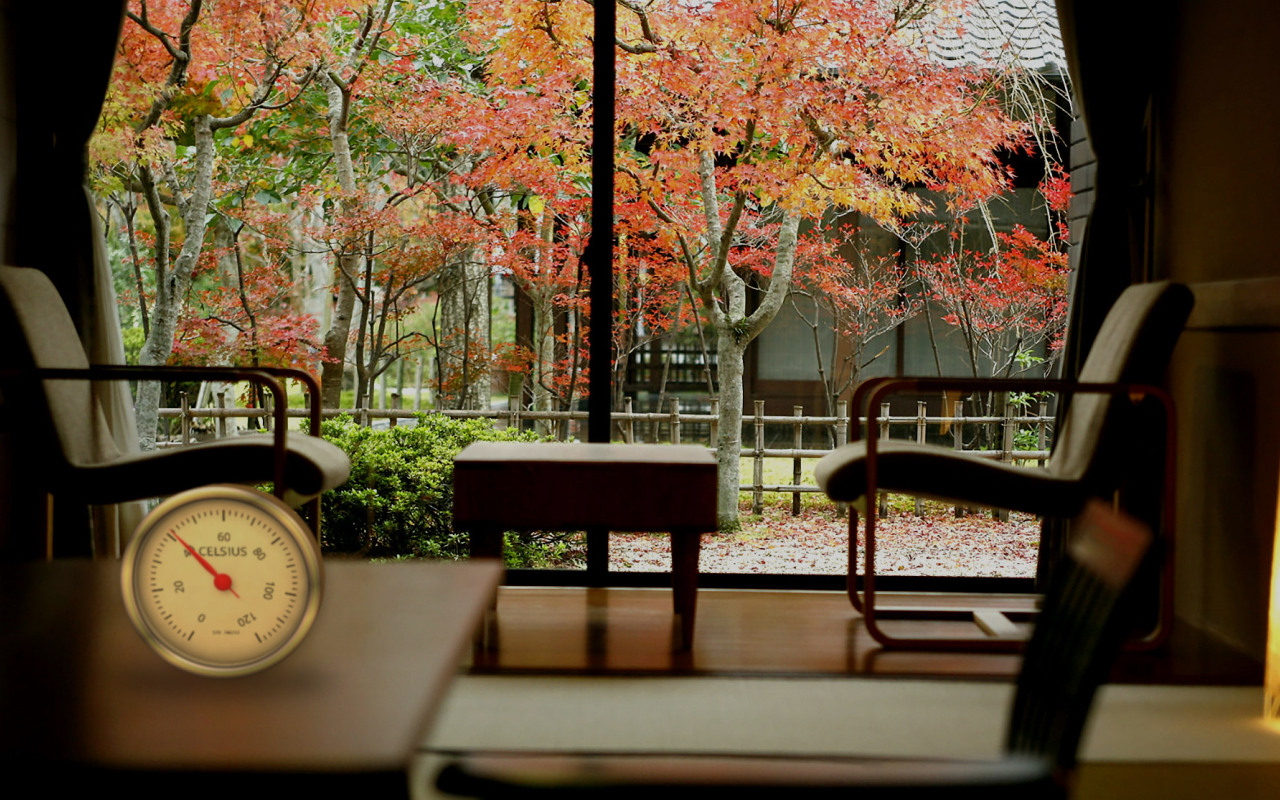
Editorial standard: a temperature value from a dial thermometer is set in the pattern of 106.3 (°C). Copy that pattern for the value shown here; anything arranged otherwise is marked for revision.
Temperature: 42 (°C)
